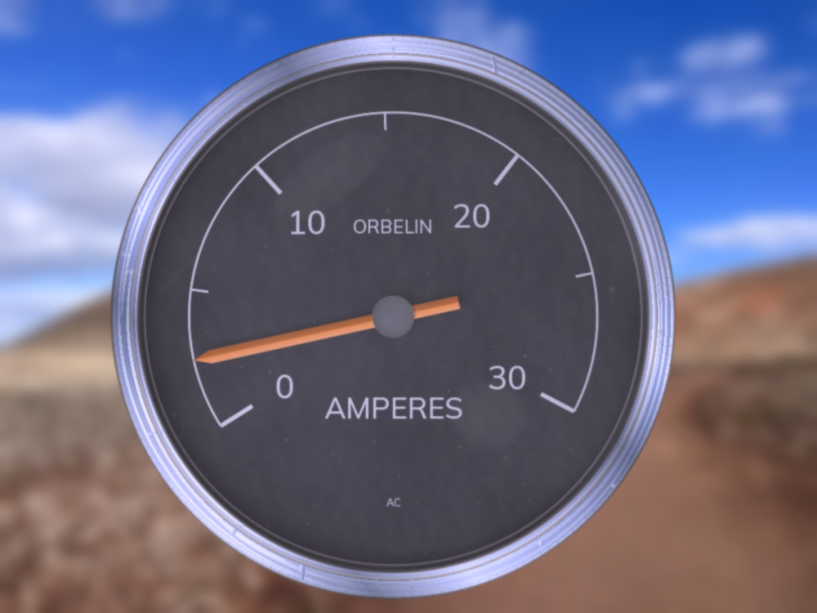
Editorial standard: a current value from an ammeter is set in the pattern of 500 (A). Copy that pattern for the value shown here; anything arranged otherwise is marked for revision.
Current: 2.5 (A)
